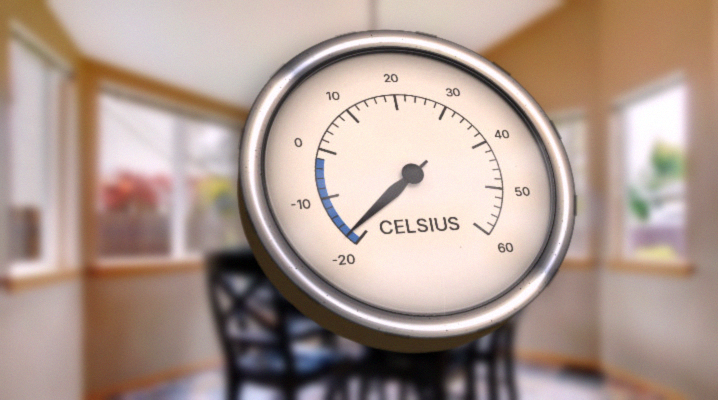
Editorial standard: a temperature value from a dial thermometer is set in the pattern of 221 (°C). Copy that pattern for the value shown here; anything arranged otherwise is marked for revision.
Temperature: -18 (°C)
